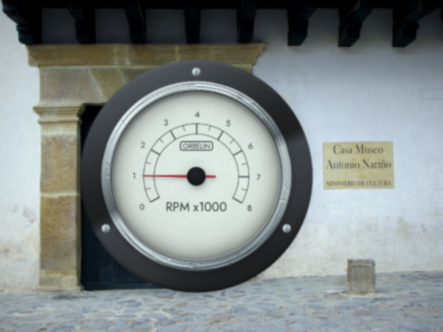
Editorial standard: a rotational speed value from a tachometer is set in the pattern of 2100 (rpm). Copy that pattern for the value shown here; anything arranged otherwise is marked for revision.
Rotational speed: 1000 (rpm)
